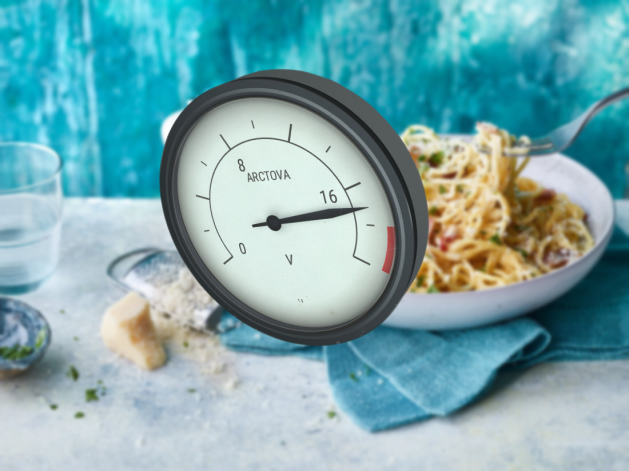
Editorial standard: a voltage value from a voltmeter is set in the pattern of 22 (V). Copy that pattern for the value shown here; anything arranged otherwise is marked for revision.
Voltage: 17 (V)
